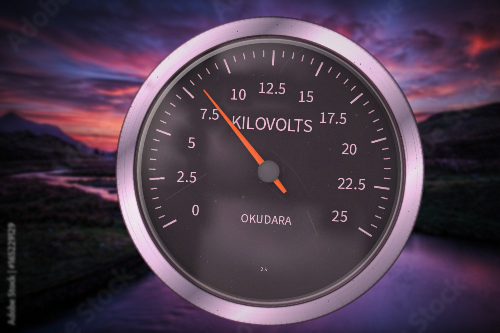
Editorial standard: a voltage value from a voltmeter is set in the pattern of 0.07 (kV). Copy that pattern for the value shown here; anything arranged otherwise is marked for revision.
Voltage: 8.25 (kV)
